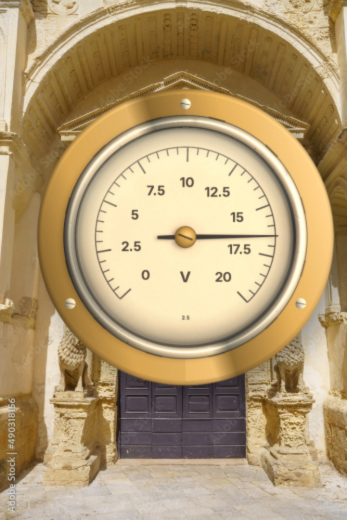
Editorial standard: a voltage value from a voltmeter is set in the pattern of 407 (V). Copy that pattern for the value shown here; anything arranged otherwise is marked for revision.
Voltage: 16.5 (V)
